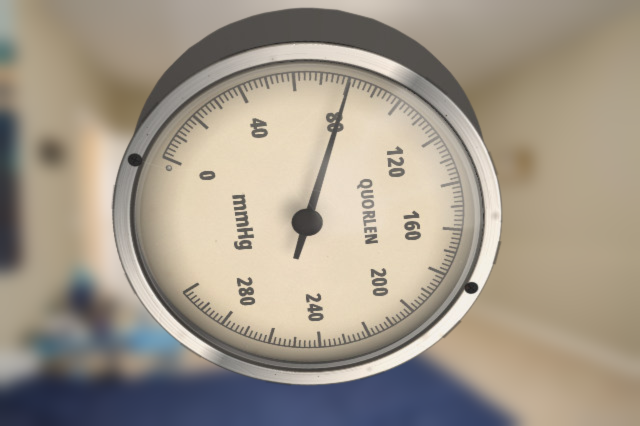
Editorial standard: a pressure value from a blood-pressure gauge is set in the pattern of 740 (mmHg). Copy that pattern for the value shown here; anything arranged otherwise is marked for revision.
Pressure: 80 (mmHg)
